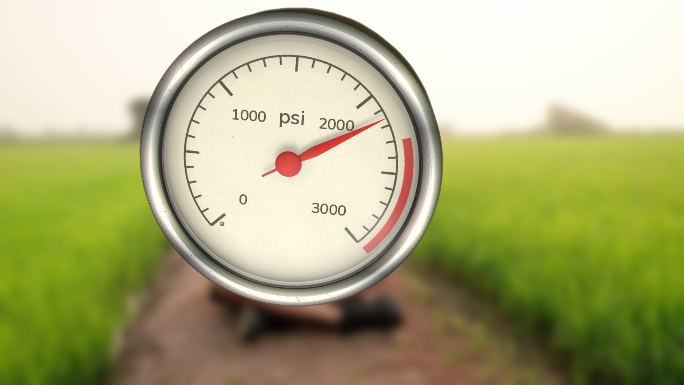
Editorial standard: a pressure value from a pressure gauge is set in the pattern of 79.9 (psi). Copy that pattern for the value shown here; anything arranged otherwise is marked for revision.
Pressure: 2150 (psi)
